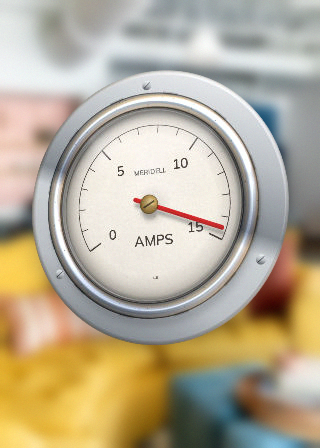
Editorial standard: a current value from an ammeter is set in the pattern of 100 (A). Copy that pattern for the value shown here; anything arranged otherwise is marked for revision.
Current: 14.5 (A)
